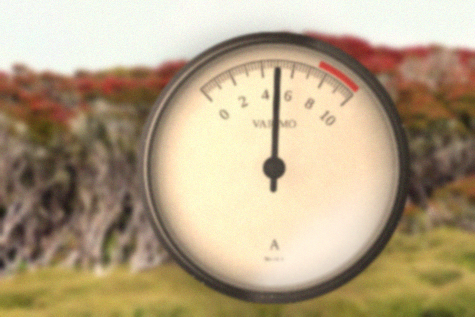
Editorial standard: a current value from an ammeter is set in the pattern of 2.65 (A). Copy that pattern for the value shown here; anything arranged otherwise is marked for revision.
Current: 5 (A)
